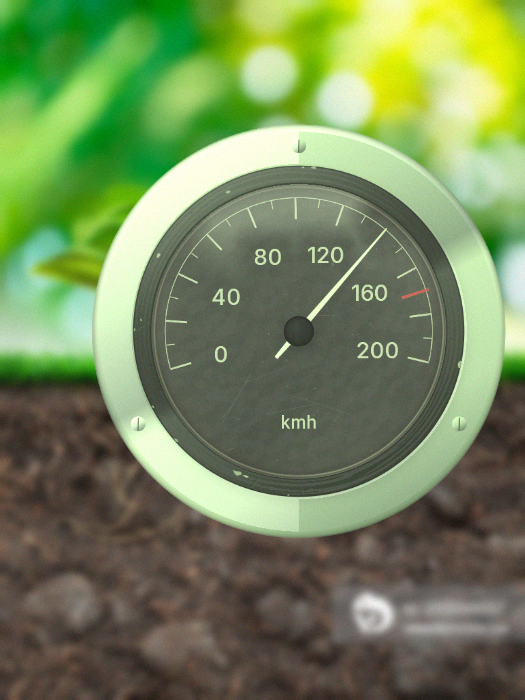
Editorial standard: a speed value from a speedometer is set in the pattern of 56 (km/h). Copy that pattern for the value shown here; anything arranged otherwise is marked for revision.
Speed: 140 (km/h)
